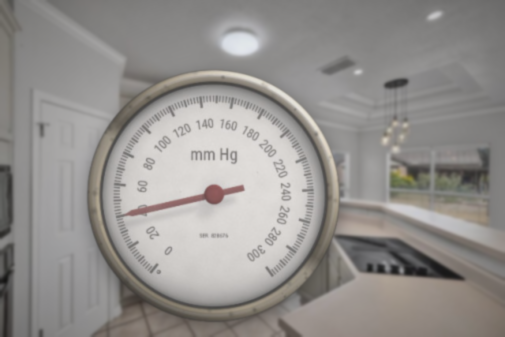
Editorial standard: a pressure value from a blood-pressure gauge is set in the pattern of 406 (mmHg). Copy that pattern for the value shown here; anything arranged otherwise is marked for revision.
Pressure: 40 (mmHg)
